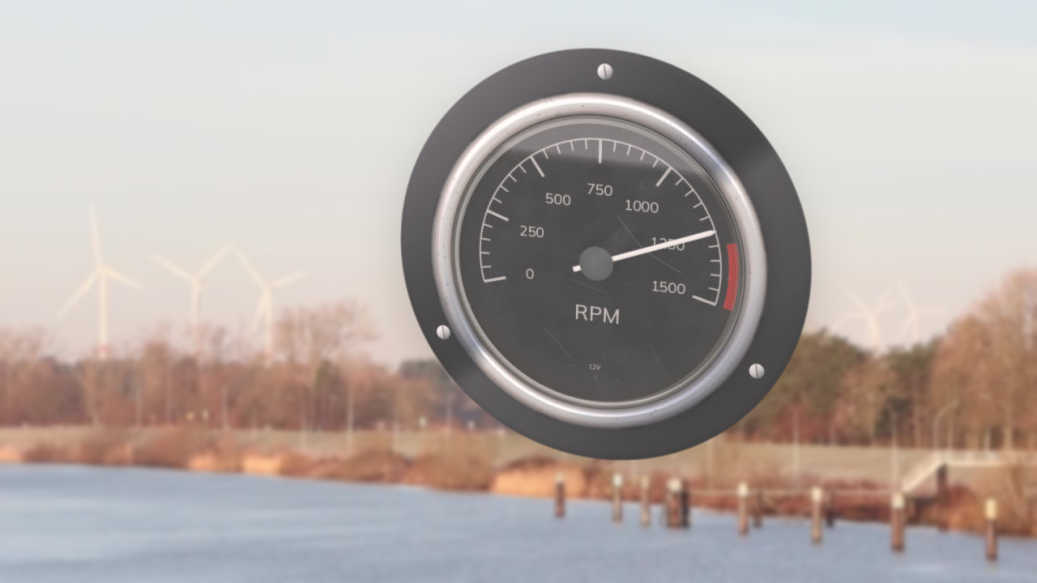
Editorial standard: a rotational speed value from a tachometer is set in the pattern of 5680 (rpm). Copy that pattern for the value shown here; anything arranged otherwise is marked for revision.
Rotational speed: 1250 (rpm)
